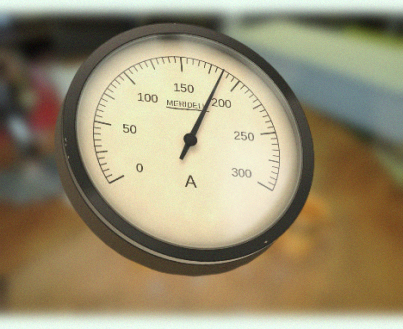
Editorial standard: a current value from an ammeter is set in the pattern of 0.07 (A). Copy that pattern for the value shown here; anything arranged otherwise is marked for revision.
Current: 185 (A)
